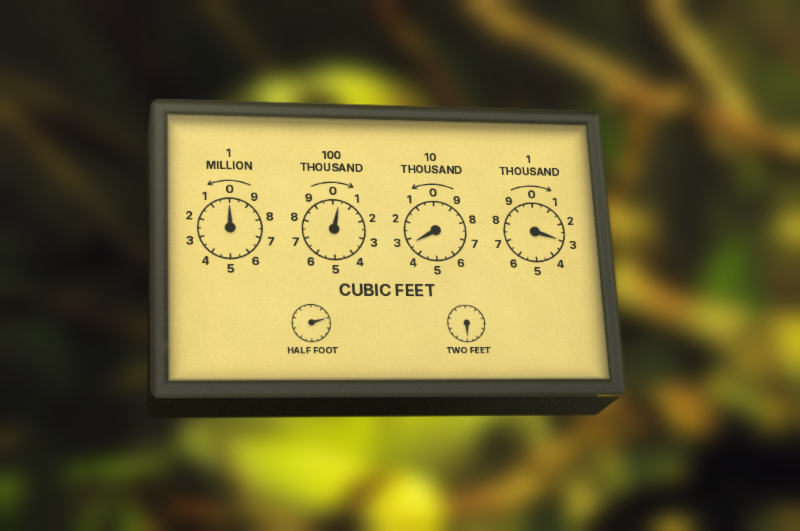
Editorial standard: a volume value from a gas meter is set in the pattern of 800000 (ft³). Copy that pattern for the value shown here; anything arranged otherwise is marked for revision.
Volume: 3300 (ft³)
